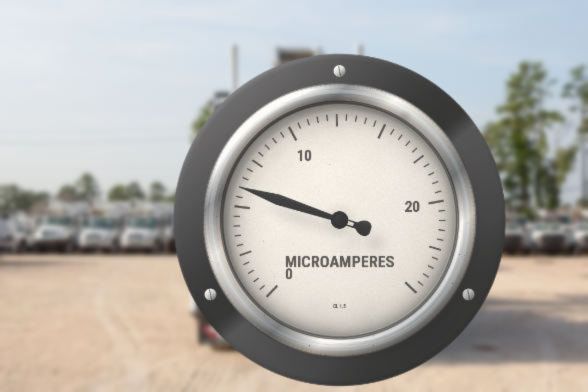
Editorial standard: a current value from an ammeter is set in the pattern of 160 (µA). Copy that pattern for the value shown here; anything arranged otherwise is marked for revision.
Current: 6 (µA)
